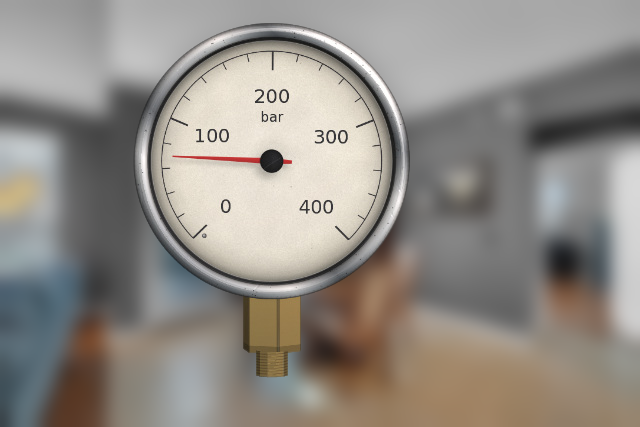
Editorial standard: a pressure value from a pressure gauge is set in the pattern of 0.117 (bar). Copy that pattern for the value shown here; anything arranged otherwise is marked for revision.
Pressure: 70 (bar)
